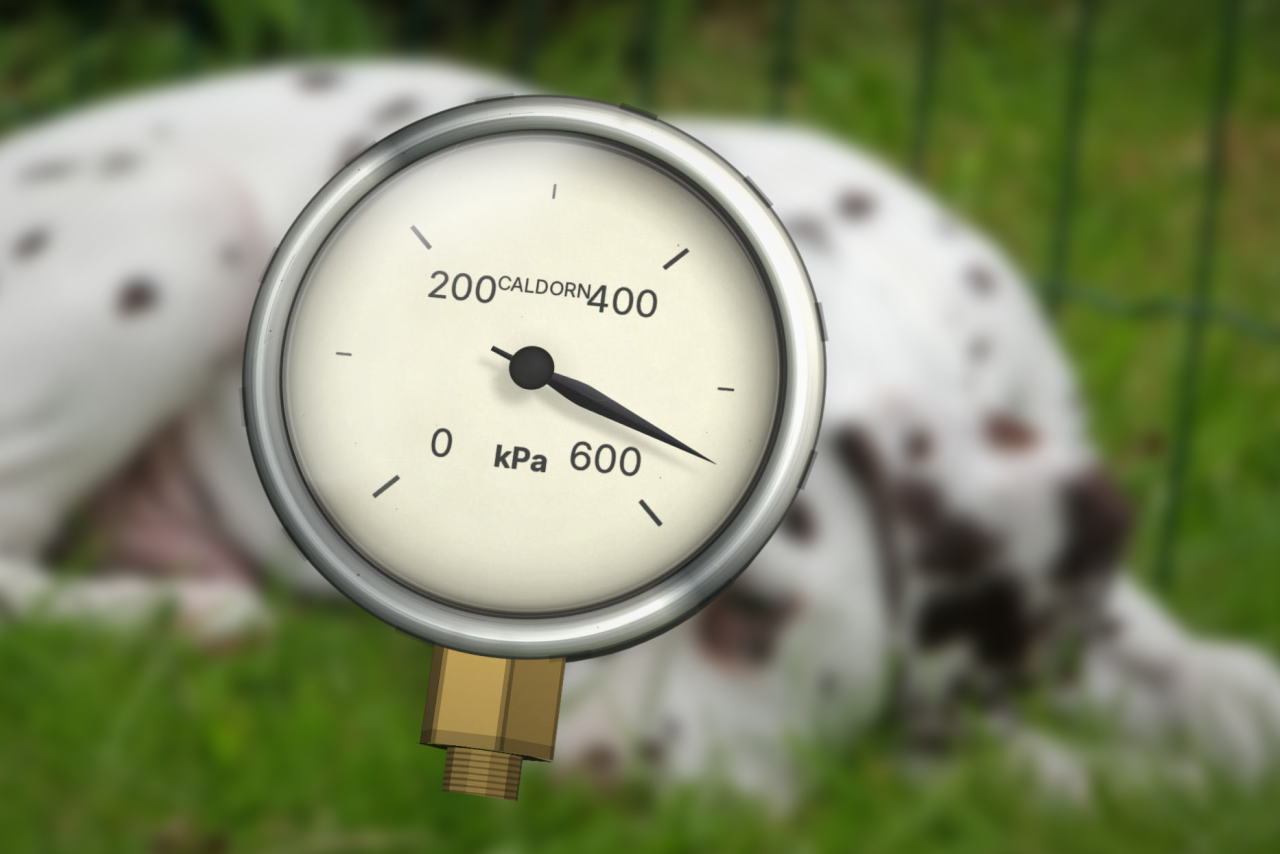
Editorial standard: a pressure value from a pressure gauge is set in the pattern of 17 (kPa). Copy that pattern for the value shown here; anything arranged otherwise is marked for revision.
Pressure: 550 (kPa)
